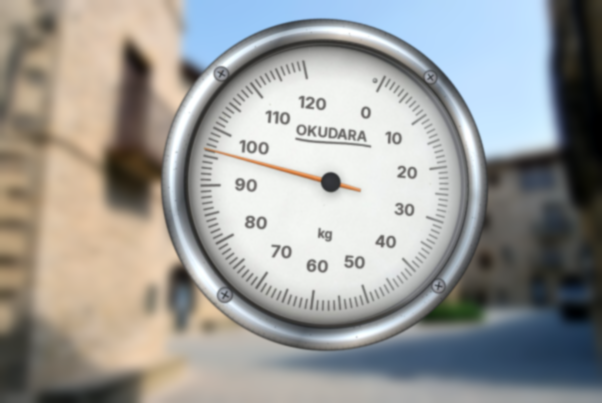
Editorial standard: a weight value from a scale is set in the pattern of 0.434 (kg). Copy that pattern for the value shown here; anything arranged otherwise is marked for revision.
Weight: 96 (kg)
